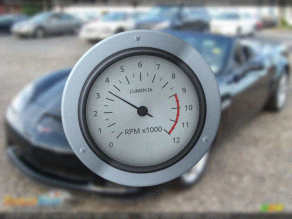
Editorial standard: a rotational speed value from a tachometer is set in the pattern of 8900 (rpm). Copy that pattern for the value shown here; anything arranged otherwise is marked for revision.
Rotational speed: 3500 (rpm)
